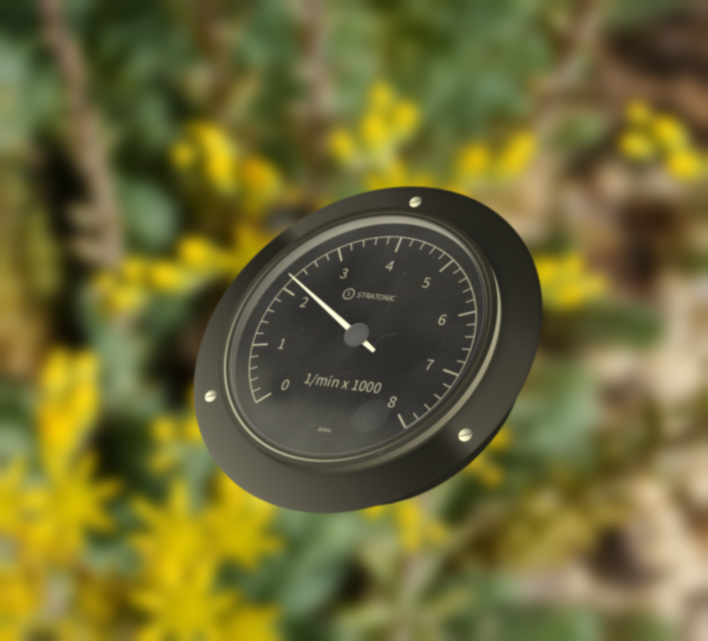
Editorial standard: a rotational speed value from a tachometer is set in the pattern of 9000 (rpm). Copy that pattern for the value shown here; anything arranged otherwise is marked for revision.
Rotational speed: 2200 (rpm)
